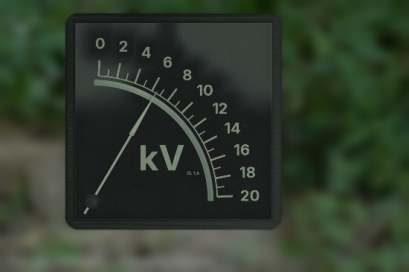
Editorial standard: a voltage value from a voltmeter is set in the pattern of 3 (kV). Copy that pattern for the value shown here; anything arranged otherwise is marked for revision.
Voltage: 6.5 (kV)
